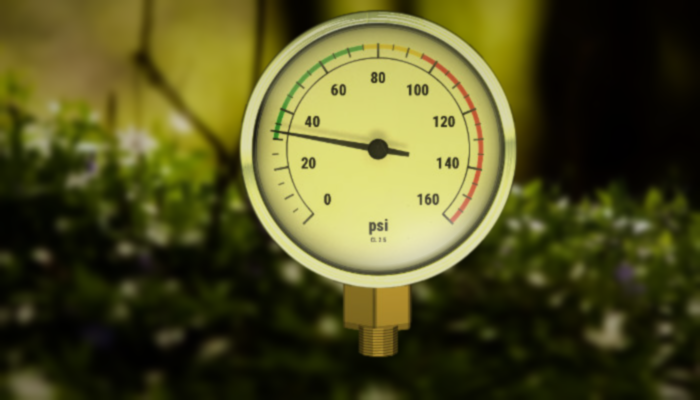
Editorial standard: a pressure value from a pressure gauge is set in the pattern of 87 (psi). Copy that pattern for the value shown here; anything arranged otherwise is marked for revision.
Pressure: 32.5 (psi)
